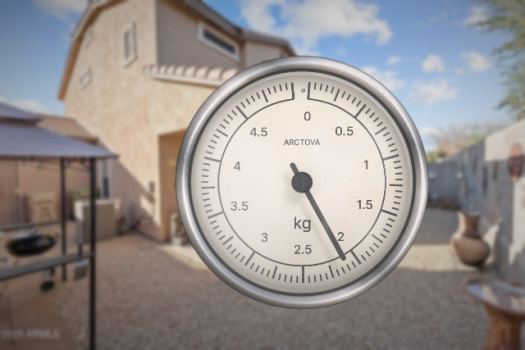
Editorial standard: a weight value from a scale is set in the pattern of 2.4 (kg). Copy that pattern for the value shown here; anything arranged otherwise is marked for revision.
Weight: 2.1 (kg)
